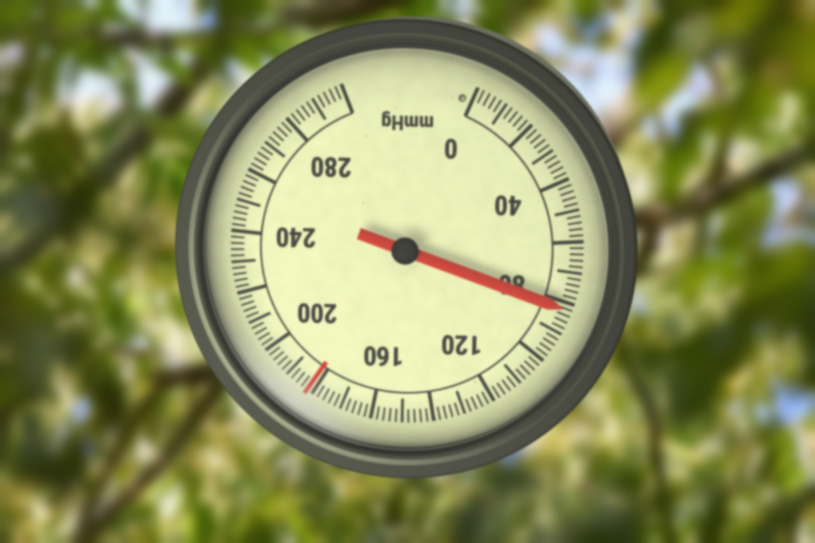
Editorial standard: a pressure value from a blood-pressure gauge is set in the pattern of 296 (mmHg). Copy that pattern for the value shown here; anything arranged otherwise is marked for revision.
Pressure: 82 (mmHg)
